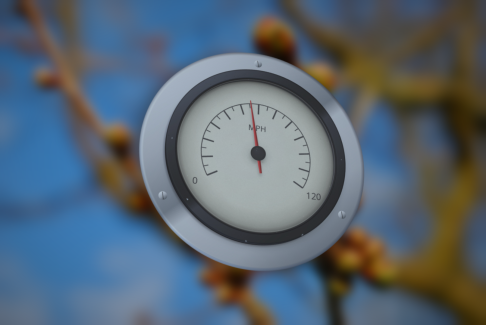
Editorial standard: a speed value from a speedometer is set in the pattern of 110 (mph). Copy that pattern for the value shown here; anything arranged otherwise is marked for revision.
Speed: 55 (mph)
